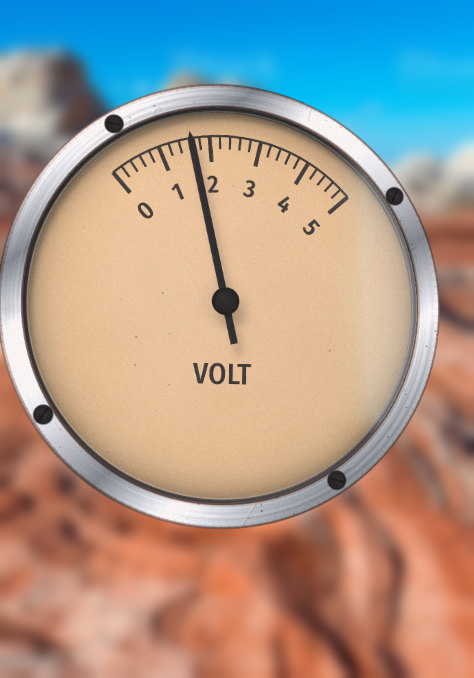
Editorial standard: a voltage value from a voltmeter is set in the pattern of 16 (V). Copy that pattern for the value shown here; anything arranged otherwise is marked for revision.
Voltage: 1.6 (V)
